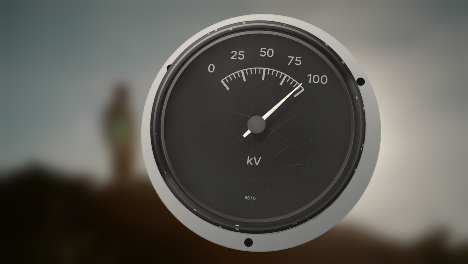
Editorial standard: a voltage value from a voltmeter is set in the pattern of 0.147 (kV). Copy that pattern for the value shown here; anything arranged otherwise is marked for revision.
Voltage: 95 (kV)
